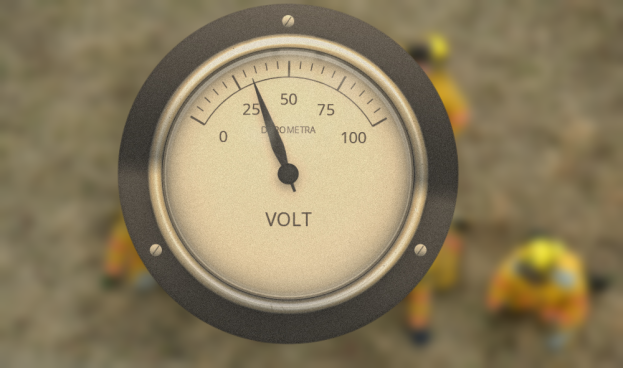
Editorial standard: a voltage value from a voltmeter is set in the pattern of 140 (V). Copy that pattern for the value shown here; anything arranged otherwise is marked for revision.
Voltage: 32.5 (V)
